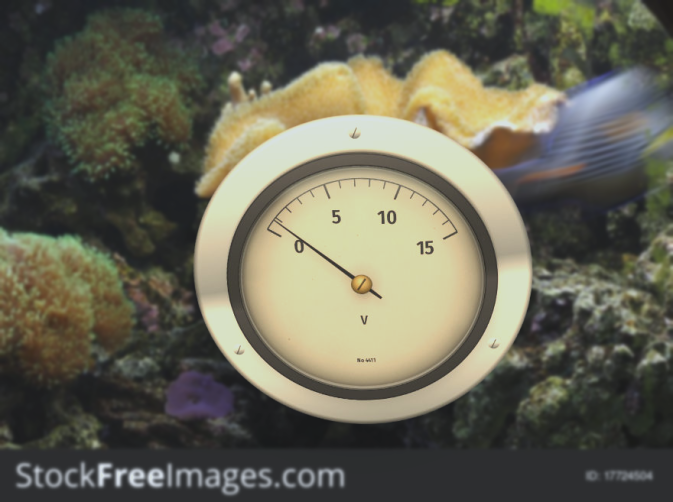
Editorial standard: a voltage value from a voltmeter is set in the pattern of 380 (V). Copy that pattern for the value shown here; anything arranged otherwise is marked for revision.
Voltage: 1 (V)
